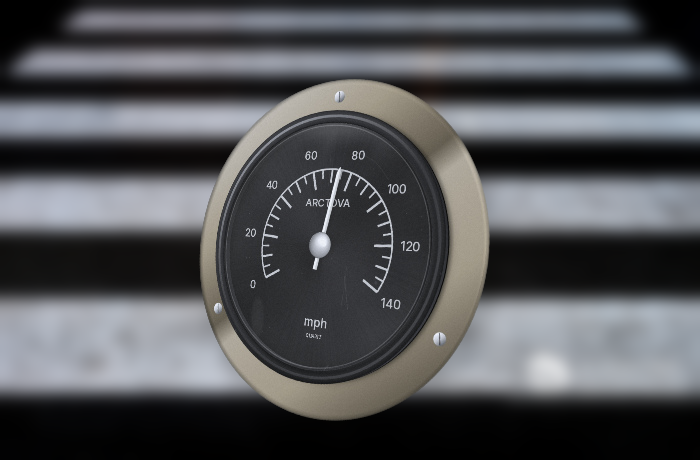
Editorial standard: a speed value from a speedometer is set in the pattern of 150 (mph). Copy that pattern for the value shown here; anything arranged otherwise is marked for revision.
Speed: 75 (mph)
